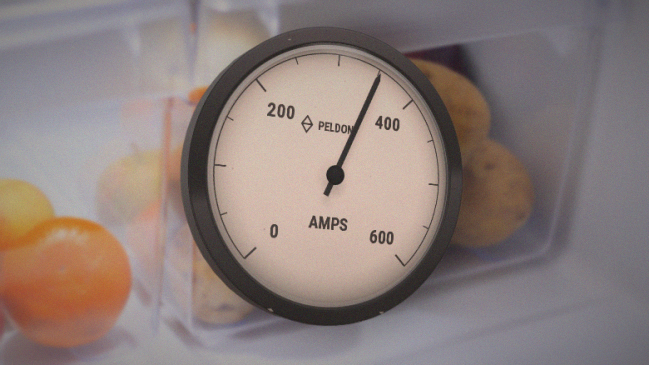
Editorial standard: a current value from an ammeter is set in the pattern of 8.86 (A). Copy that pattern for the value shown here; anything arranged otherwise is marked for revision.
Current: 350 (A)
